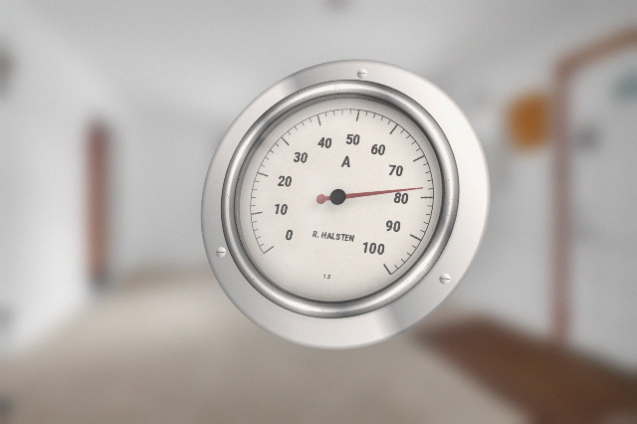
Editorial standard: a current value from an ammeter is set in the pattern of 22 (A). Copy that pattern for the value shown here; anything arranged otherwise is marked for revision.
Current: 78 (A)
